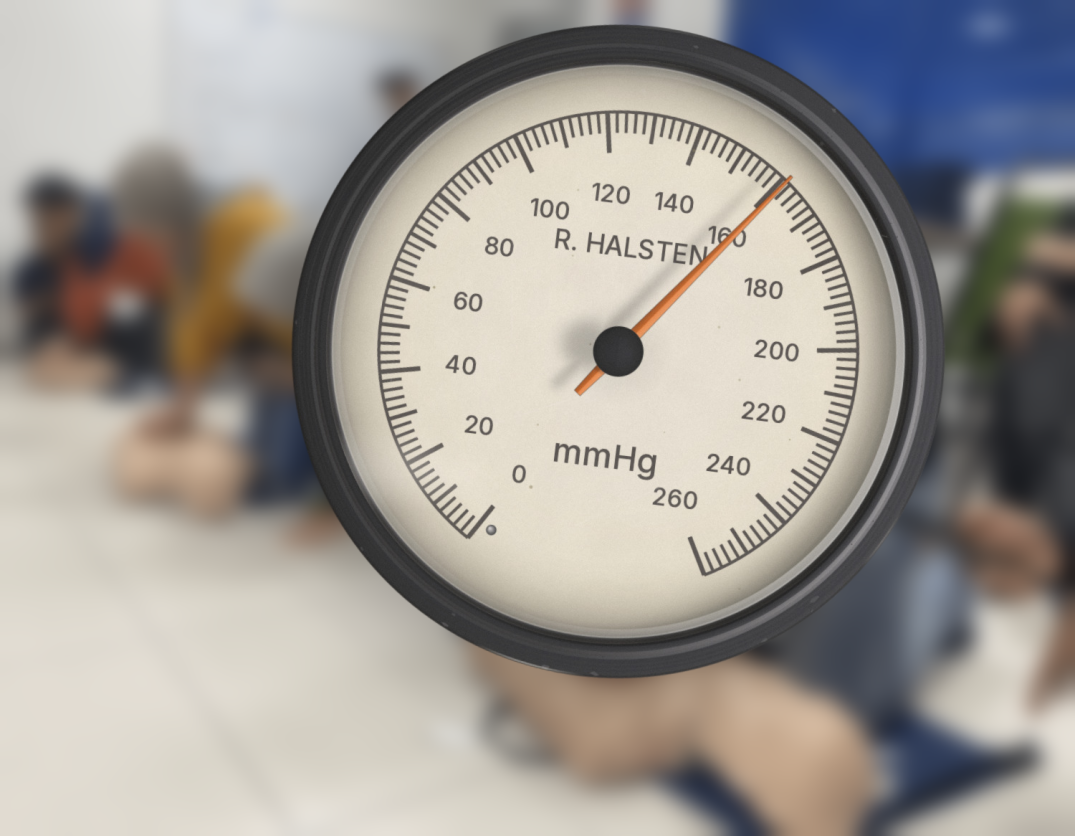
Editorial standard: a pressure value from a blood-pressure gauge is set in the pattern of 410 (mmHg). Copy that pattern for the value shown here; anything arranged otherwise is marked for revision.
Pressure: 161 (mmHg)
